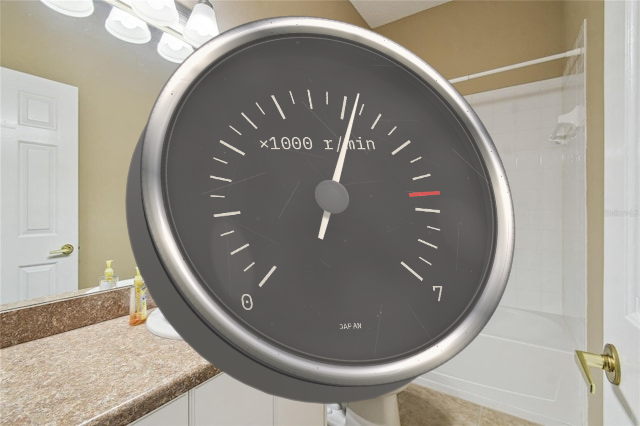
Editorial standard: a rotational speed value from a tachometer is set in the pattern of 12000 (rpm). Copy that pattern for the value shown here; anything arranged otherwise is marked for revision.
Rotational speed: 4125 (rpm)
